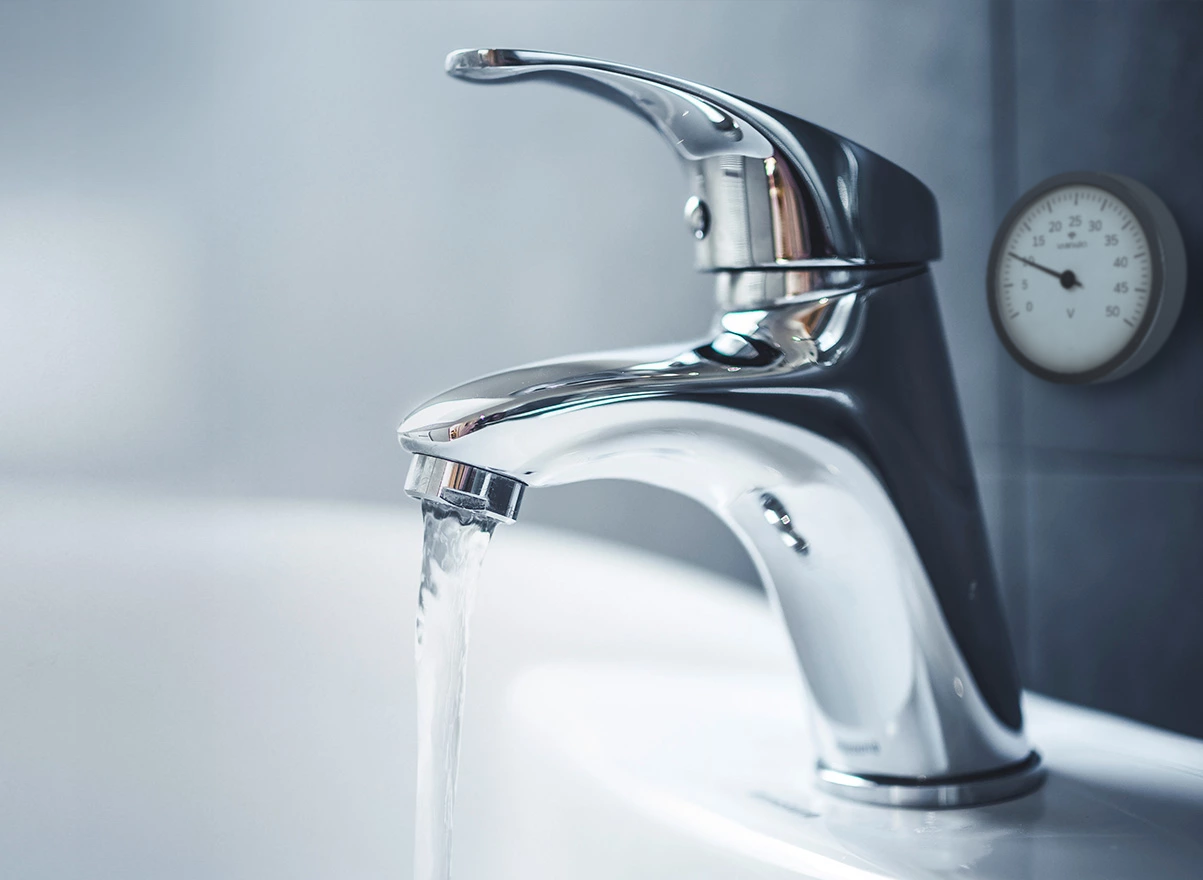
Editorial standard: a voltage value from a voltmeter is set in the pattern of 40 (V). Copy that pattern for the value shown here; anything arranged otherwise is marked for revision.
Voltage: 10 (V)
